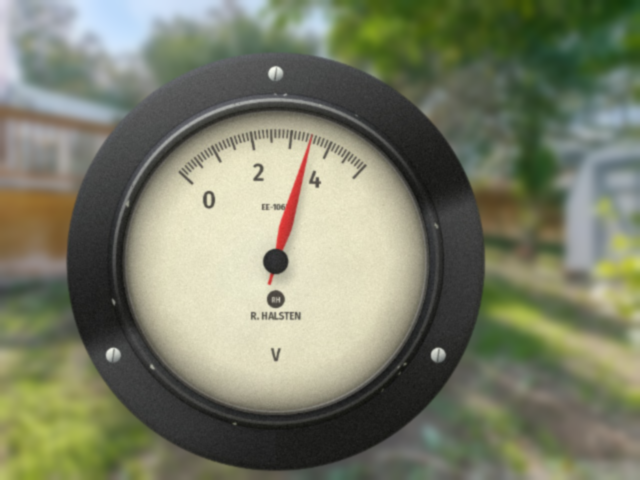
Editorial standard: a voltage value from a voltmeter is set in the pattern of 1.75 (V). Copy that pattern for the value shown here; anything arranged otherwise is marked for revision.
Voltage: 3.5 (V)
